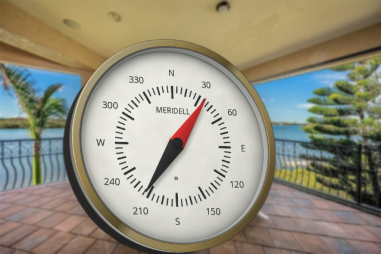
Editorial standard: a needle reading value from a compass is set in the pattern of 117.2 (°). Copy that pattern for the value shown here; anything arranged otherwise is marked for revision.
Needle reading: 35 (°)
